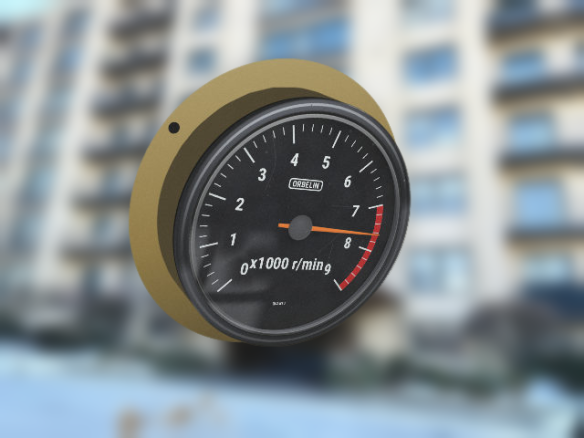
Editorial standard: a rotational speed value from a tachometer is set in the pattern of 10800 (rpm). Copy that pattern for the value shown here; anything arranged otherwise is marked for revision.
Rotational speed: 7600 (rpm)
